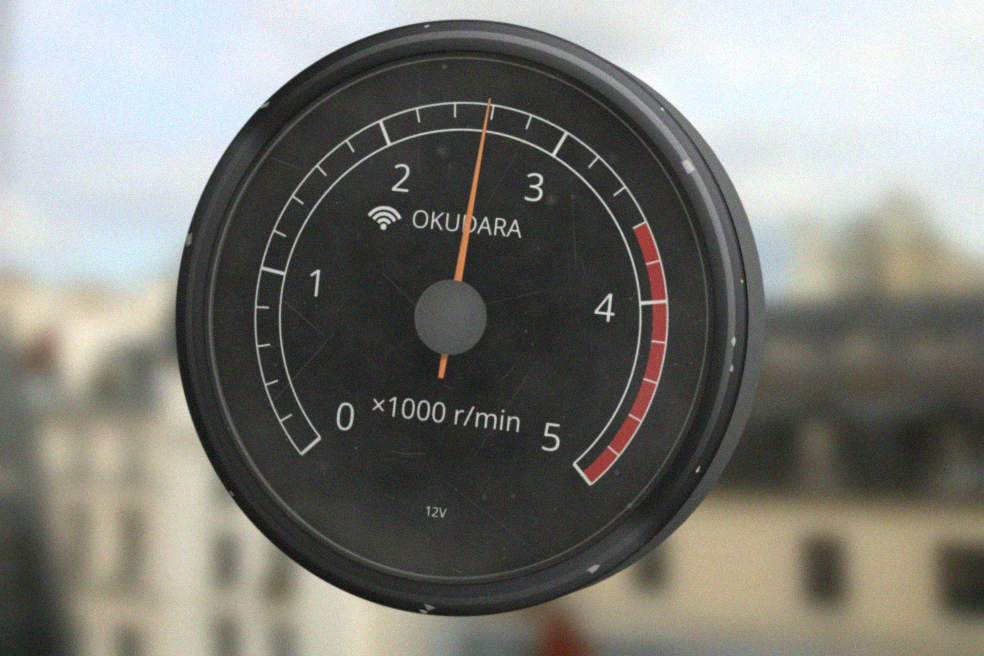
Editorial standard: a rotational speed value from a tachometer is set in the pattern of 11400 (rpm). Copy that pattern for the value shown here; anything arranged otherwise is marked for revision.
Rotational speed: 2600 (rpm)
